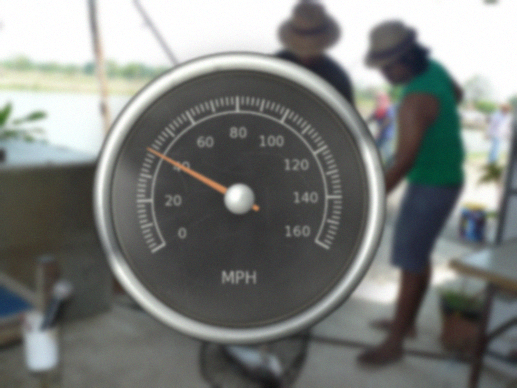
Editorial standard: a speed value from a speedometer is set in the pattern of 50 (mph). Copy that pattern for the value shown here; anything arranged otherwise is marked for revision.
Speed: 40 (mph)
